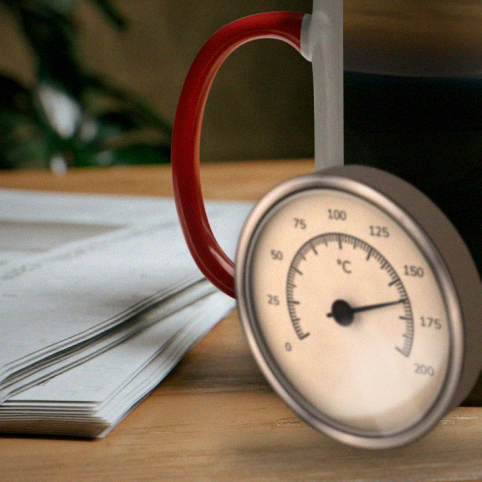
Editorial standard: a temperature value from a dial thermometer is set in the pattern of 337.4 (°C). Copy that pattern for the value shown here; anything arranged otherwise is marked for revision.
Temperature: 162.5 (°C)
